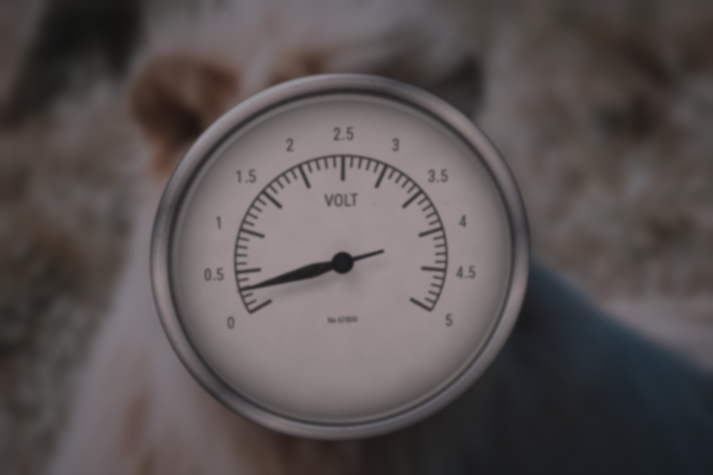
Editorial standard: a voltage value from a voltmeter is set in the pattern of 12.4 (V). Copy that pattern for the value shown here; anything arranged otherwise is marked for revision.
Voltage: 0.3 (V)
